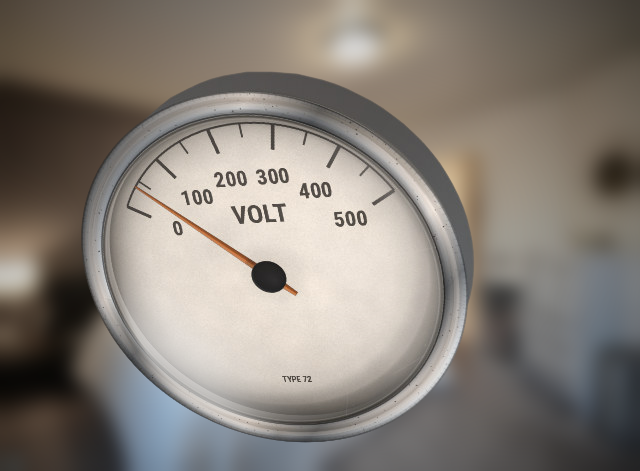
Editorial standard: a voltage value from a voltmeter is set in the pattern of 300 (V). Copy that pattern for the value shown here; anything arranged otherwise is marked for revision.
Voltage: 50 (V)
